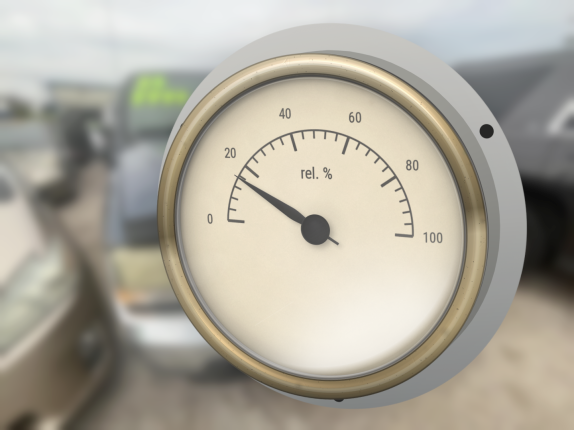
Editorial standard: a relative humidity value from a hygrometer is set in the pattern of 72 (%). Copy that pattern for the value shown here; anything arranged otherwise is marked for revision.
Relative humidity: 16 (%)
